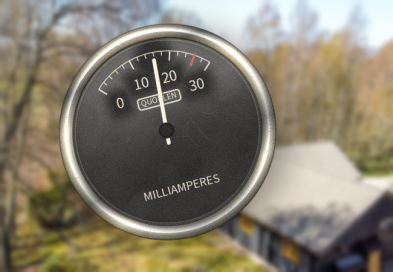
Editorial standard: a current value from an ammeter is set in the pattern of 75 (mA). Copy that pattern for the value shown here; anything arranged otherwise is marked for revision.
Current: 16 (mA)
